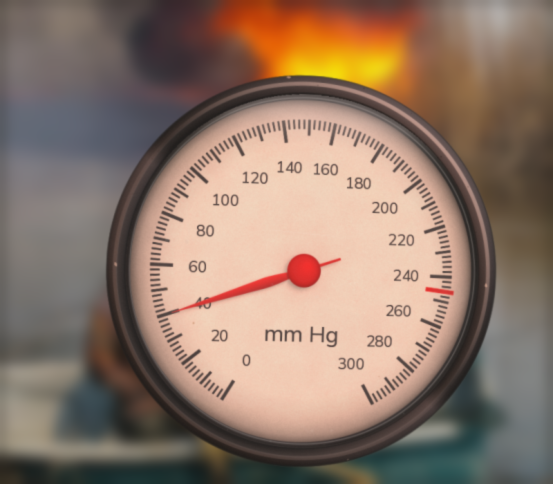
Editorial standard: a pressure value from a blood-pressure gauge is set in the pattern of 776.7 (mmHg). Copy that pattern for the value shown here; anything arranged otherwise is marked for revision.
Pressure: 40 (mmHg)
